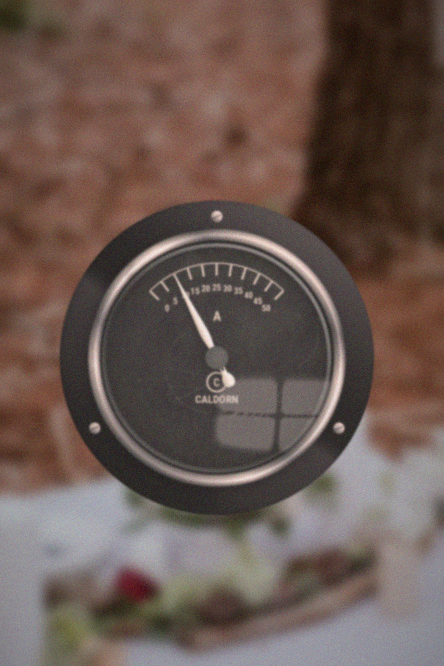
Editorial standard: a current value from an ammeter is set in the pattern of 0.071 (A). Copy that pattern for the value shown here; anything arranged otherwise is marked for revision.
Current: 10 (A)
